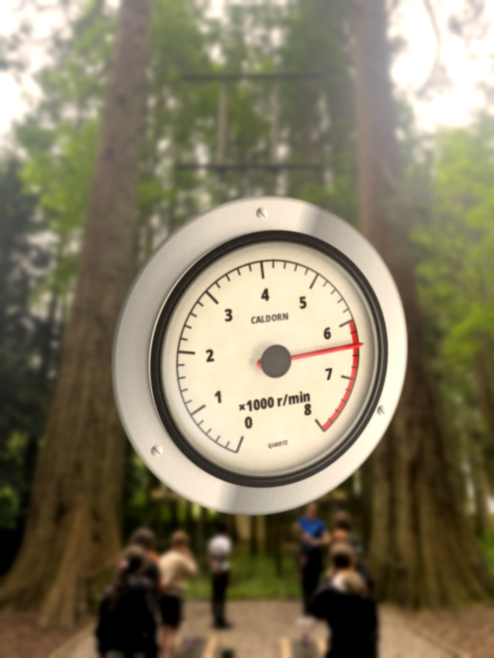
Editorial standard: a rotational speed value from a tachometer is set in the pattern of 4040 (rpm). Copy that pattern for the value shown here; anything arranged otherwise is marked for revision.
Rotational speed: 6400 (rpm)
